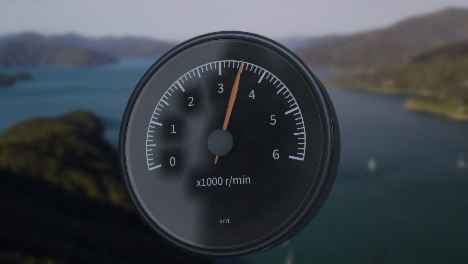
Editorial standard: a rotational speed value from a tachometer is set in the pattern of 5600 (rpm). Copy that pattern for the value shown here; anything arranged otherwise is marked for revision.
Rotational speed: 3500 (rpm)
